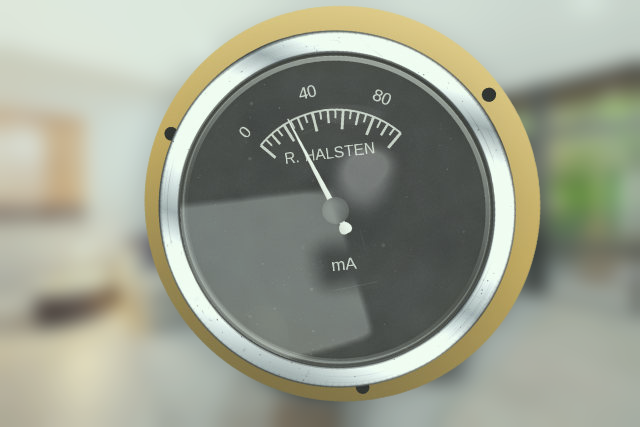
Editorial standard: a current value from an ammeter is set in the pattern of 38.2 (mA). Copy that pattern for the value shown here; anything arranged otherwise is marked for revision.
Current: 25 (mA)
